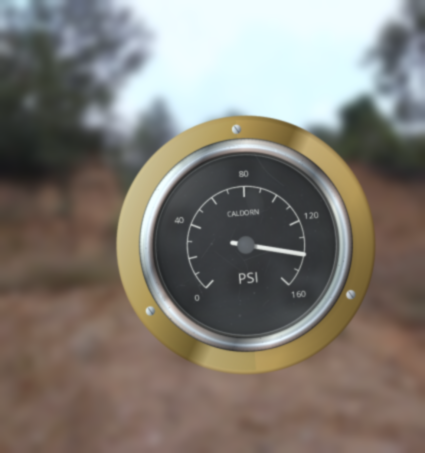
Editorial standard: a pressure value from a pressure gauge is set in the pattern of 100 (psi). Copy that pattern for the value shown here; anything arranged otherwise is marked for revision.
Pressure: 140 (psi)
